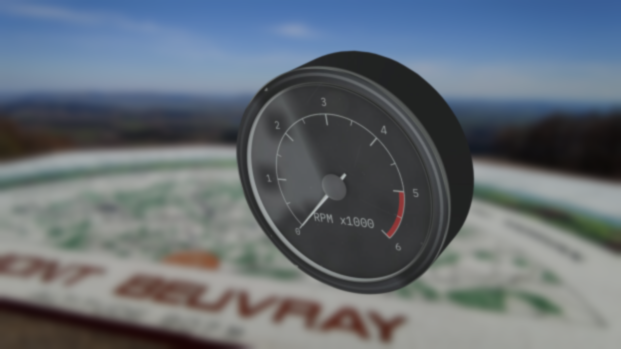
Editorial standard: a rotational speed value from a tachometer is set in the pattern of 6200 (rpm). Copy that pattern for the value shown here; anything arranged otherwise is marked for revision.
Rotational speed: 0 (rpm)
